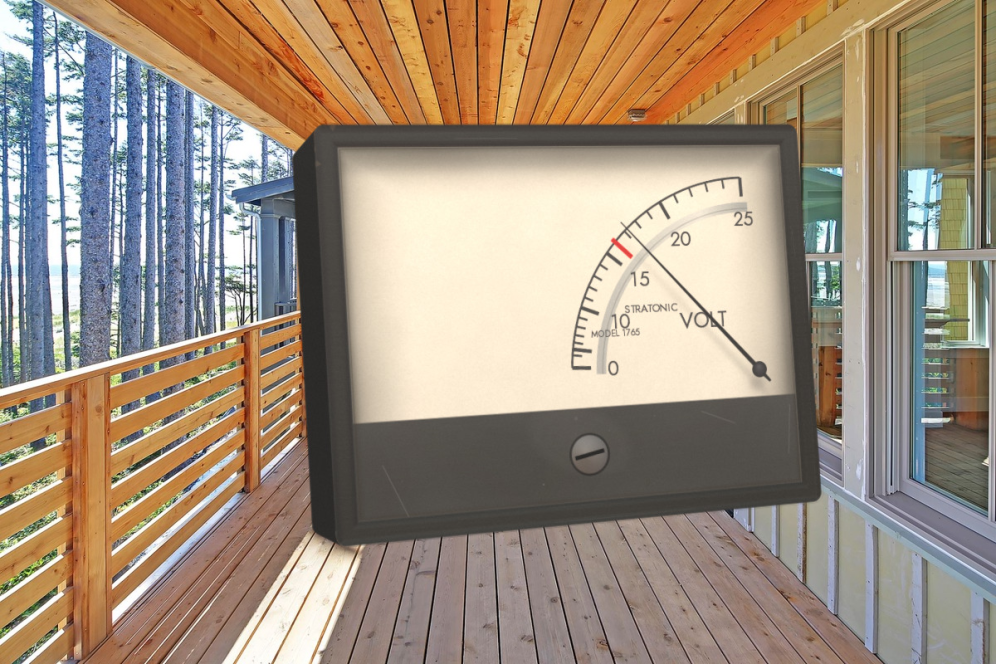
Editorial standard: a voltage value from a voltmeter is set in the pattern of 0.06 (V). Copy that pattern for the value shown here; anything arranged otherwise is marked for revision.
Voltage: 17 (V)
